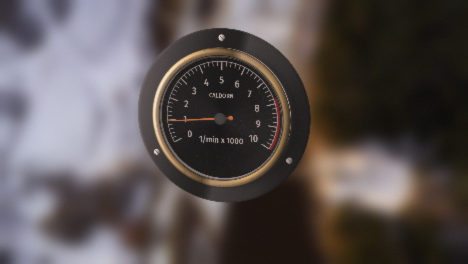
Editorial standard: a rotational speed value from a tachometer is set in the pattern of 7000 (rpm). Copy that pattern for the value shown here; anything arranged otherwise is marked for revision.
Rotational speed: 1000 (rpm)
